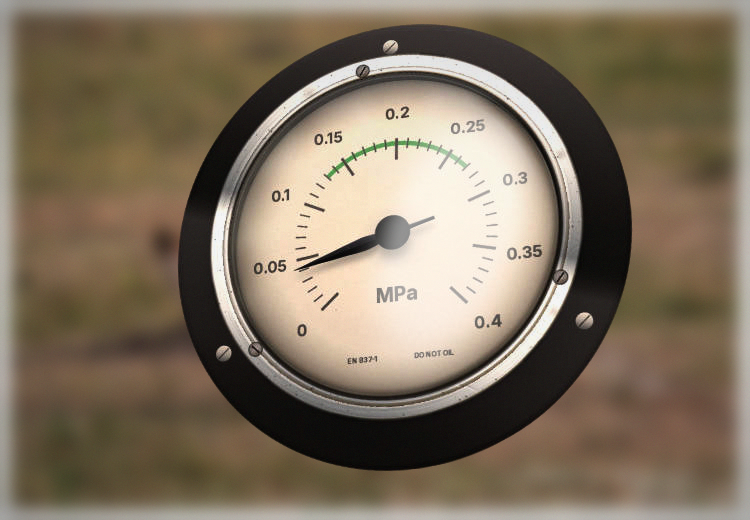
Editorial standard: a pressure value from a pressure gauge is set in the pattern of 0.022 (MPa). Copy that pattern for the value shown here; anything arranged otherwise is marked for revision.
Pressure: 0.04 (MPa)
